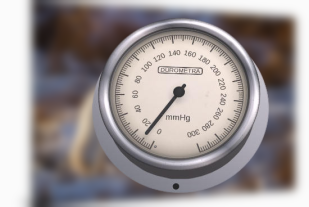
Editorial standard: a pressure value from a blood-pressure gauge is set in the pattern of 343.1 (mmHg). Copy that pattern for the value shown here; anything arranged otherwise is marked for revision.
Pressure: 10 (mmHg)
